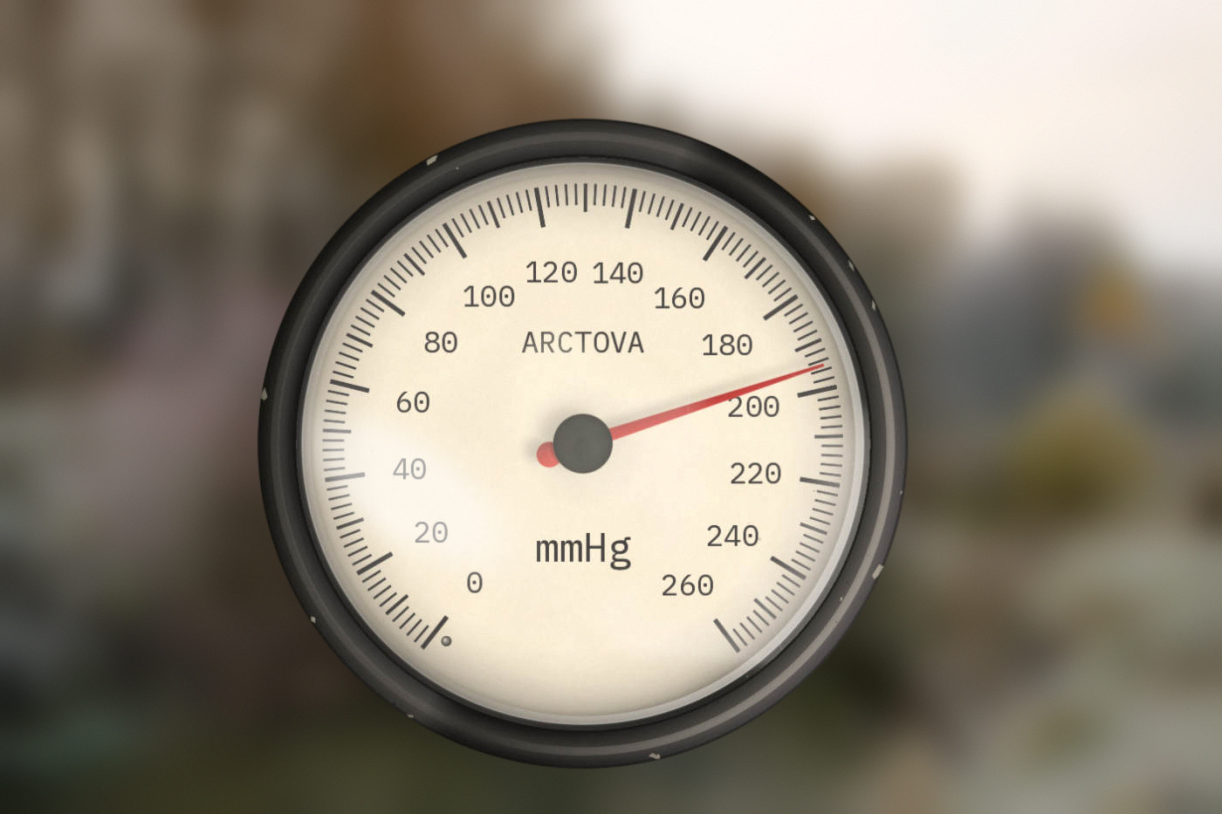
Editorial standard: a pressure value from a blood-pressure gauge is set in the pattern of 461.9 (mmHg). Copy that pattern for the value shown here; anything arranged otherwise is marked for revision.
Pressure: 195 (mmHg)
